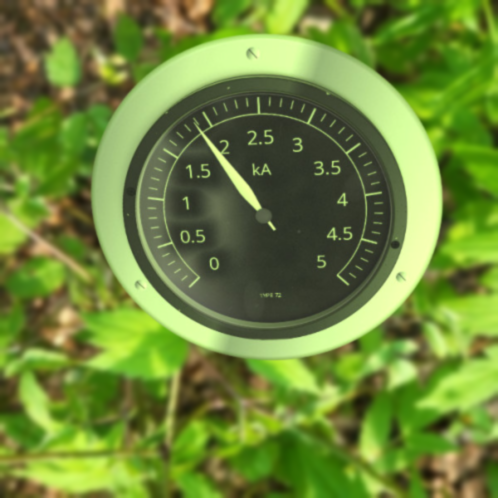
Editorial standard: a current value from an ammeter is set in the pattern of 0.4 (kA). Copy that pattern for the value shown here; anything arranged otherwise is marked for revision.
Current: 1.9 (kA)
